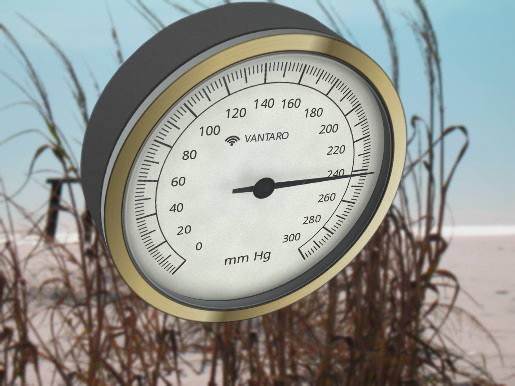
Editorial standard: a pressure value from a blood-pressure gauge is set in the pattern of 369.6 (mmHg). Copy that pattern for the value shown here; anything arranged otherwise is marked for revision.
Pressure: 240 (mmHg)
